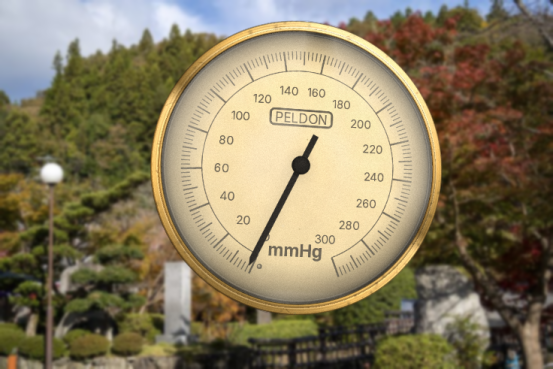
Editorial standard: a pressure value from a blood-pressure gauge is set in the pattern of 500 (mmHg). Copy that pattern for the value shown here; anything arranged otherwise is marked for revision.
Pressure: 2 (mmHg)
